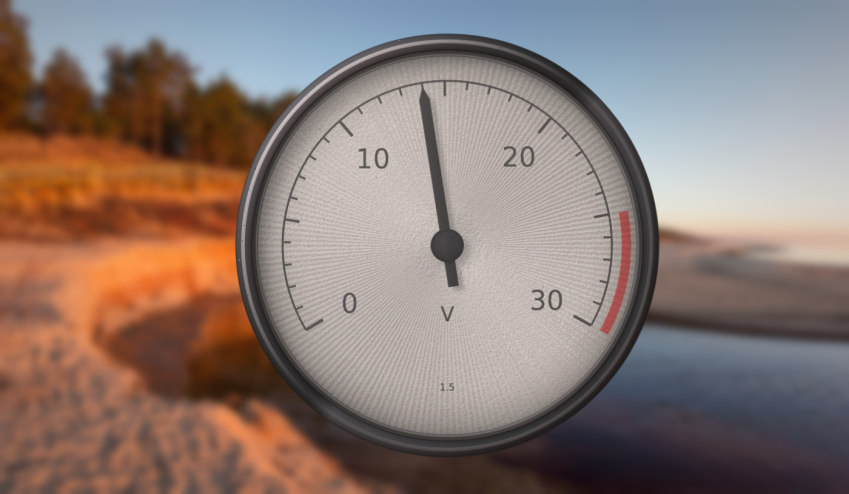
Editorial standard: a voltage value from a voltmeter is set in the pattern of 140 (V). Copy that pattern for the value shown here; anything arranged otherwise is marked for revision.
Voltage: 14 (V)
